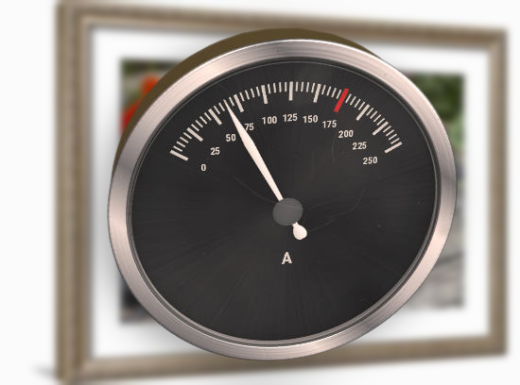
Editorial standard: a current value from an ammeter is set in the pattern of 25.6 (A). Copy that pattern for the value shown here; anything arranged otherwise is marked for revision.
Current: 65 (A)
